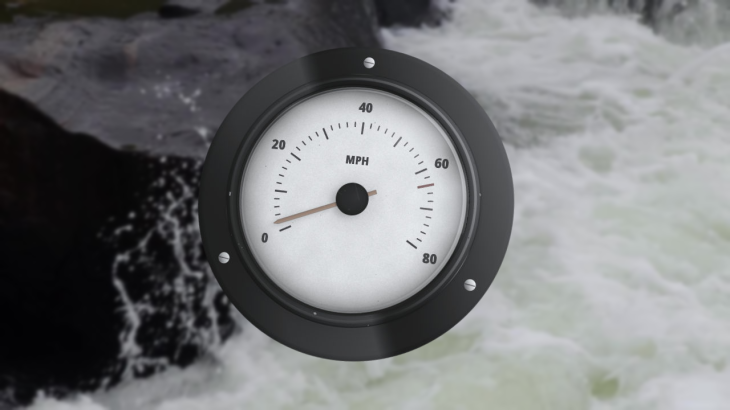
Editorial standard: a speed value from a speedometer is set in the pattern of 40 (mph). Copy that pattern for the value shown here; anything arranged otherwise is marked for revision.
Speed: 2 (mph)
